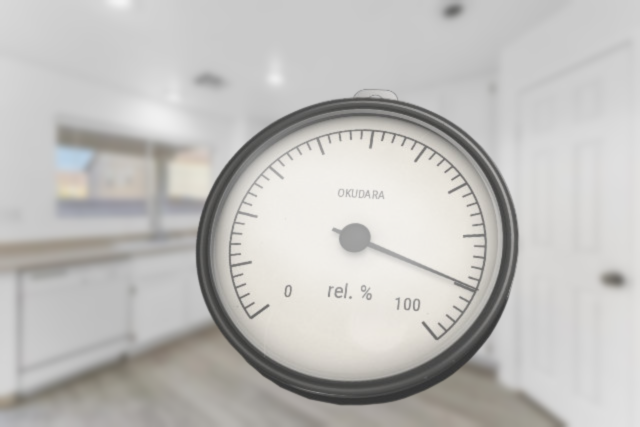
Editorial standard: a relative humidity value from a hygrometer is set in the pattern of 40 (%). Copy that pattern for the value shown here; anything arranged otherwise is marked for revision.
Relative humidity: 90 (%)
